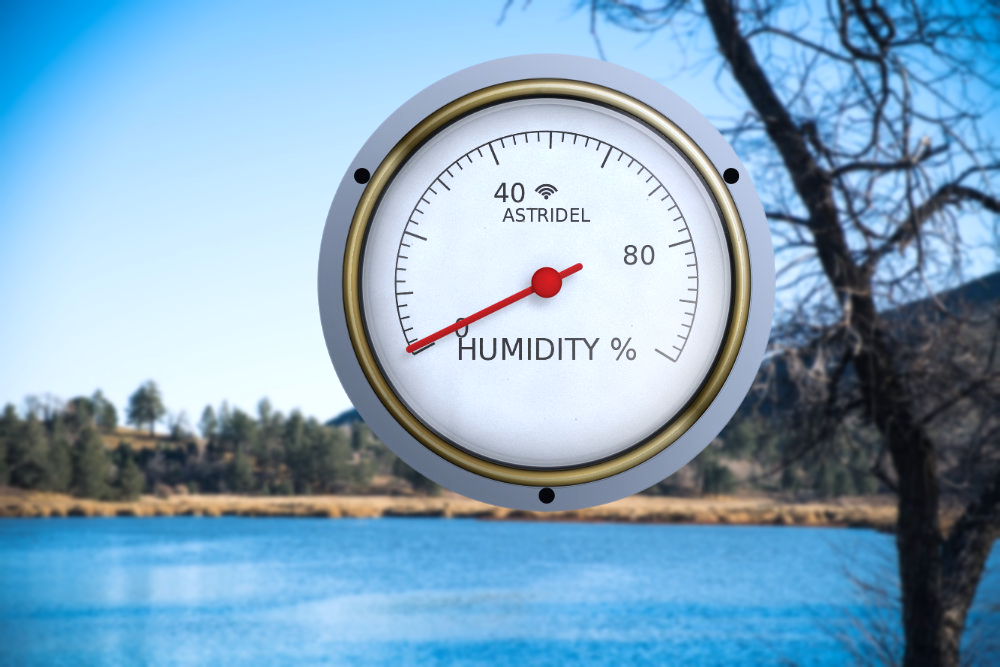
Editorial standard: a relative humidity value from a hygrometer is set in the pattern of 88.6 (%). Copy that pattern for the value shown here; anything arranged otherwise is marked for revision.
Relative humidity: 1 (%)
